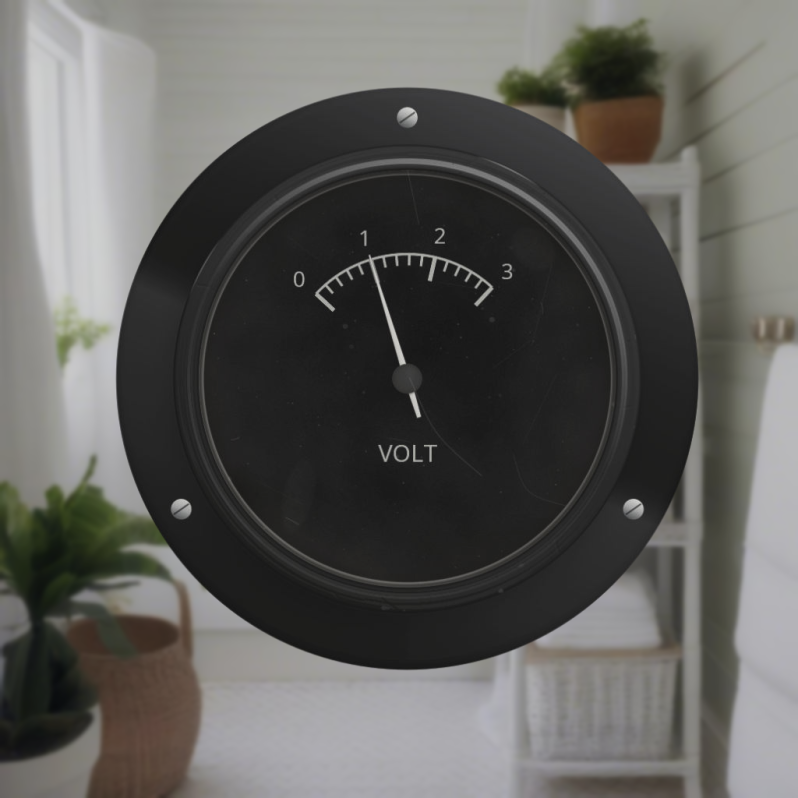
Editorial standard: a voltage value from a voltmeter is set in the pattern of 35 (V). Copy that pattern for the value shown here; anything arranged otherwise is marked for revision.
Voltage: 1 (V)
